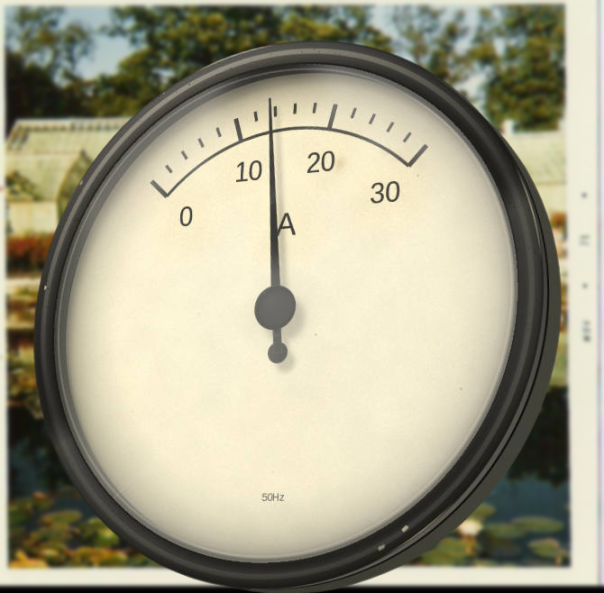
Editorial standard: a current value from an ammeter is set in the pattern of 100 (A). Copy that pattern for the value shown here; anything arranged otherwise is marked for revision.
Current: 14 (A)
